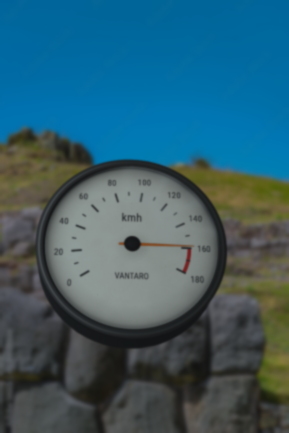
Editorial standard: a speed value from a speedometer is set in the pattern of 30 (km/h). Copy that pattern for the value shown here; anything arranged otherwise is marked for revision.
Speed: 160 (km/h)
